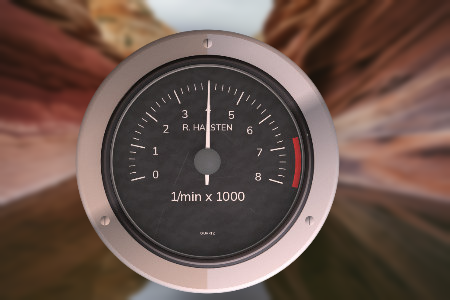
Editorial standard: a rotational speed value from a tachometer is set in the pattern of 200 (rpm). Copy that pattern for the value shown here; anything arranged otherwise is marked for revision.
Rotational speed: 4000 (rpm)
